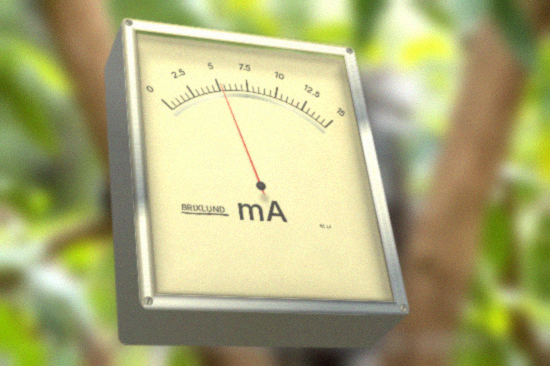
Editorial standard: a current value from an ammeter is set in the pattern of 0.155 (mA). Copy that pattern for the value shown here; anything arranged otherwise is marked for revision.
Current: 5 (mA)
